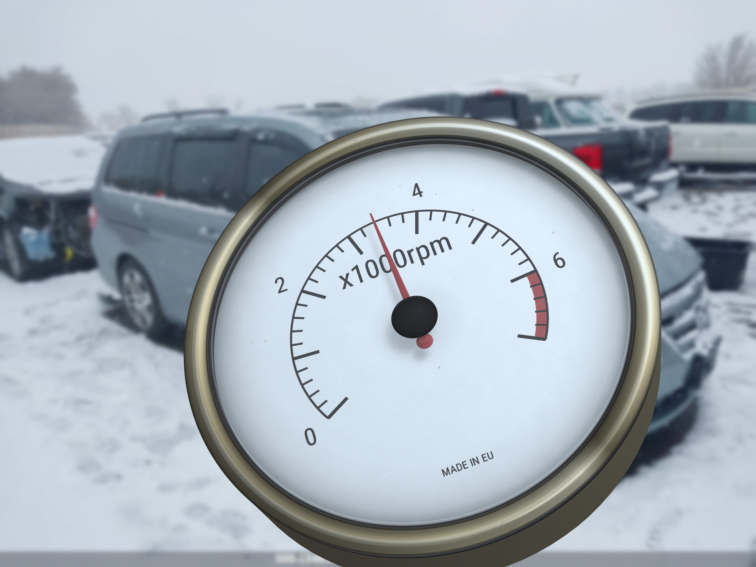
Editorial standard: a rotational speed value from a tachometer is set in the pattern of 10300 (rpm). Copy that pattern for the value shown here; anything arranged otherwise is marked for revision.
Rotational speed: 3400 (rpm)
